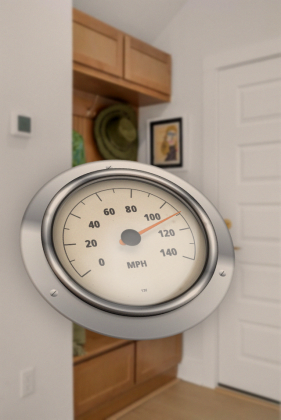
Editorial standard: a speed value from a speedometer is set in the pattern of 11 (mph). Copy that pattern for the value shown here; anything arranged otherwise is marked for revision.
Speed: 110 (mph)
